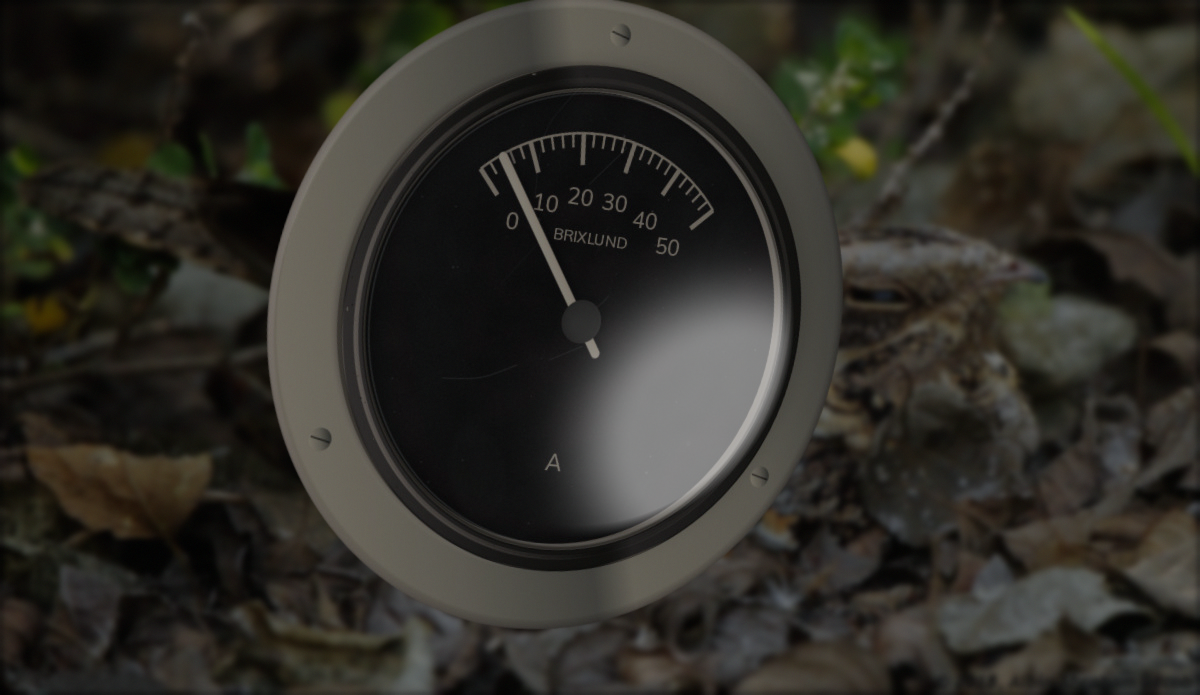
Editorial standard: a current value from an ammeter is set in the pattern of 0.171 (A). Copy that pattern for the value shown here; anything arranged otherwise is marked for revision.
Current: 4 (A)
